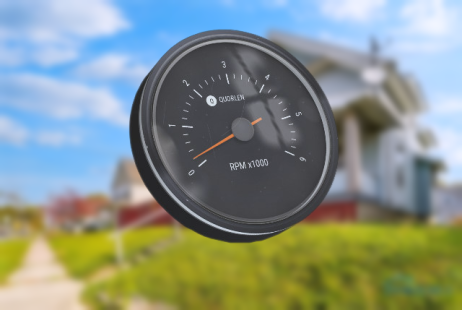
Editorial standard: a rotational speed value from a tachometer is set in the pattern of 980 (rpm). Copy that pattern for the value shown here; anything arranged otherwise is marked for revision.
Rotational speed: 200 (rpm)
